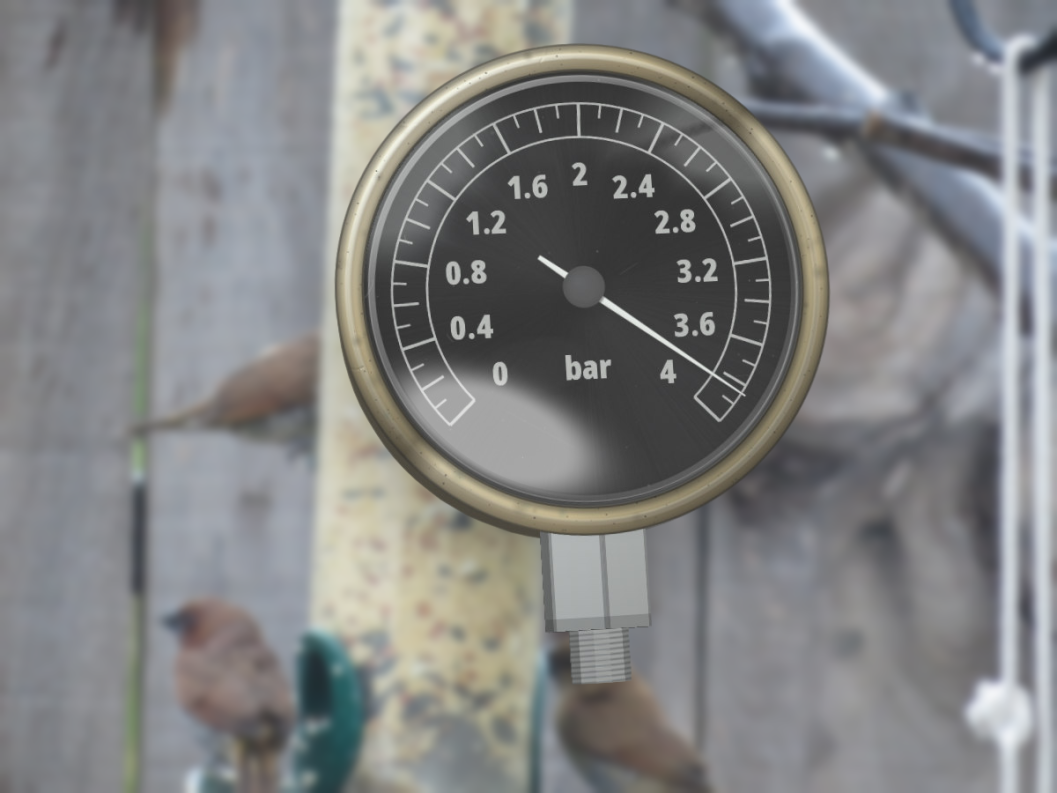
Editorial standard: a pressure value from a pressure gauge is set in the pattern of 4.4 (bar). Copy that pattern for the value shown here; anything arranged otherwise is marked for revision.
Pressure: 3.85 (bar)
